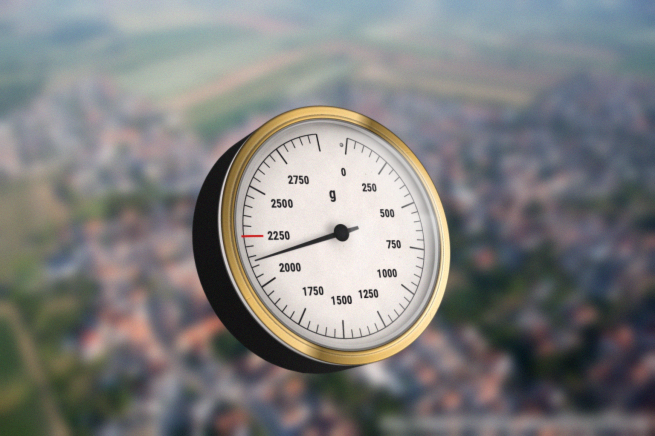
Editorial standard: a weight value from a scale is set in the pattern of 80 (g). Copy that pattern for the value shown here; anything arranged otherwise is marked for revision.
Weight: 2125 (g)
